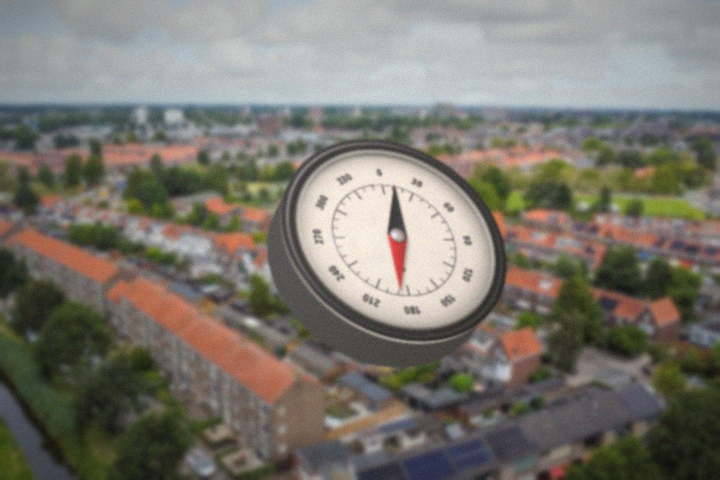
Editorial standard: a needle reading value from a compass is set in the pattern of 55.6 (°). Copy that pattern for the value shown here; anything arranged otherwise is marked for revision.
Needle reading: 190 (°)
